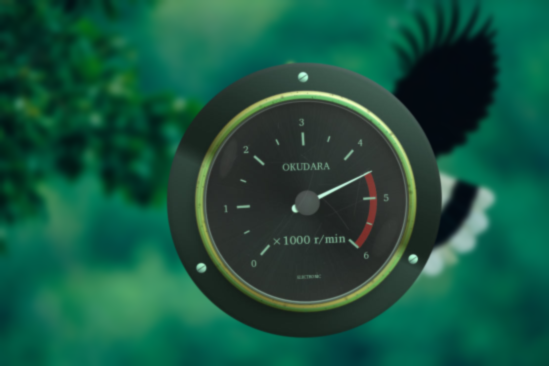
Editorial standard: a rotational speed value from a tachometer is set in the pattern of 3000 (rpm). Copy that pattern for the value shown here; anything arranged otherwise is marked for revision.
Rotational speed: 4500 (rpm)
